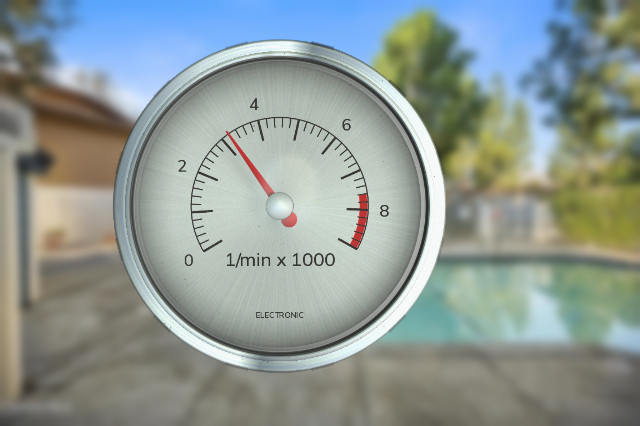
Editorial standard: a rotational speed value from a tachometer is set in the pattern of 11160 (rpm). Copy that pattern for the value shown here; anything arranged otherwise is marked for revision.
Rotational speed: 3200 (rpm)
